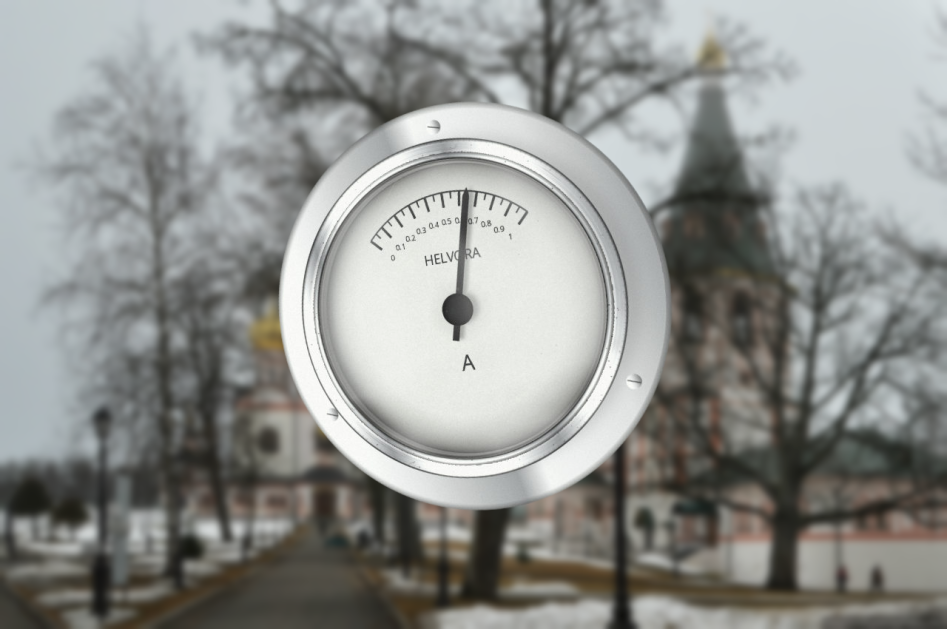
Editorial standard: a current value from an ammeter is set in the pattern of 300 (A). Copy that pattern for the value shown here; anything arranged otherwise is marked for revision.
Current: 0.65 (A)
